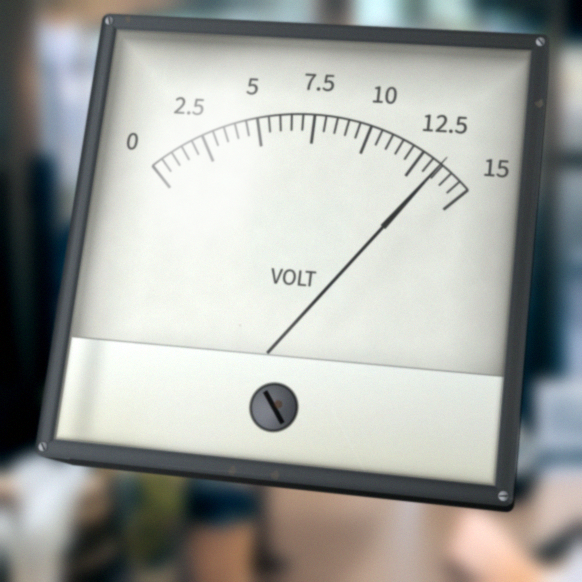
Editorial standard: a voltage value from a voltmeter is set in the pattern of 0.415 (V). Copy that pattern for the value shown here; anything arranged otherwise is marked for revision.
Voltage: 13.5 (V)
